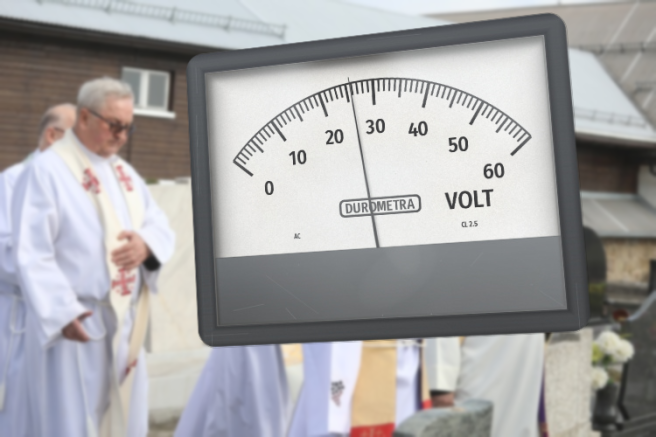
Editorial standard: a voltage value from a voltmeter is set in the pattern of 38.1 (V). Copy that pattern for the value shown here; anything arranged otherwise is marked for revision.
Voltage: 26 (V)
